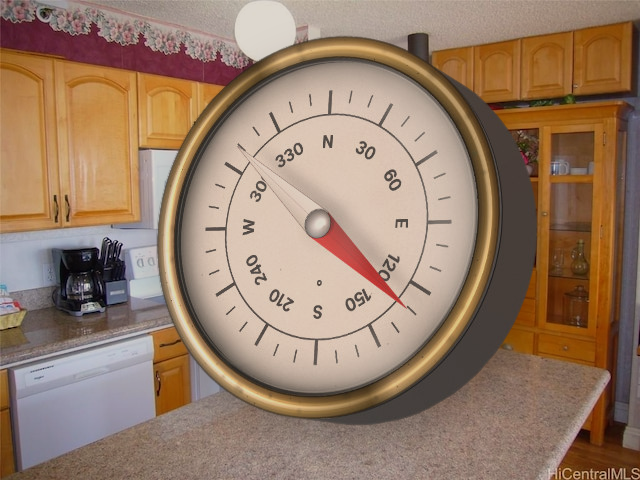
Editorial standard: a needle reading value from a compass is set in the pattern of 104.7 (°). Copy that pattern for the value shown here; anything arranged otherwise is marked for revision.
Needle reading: 130 (°)
